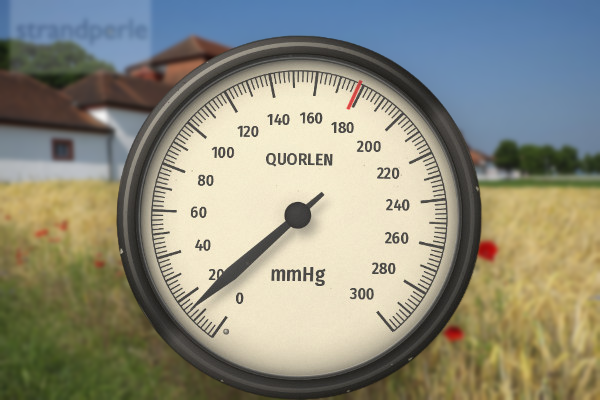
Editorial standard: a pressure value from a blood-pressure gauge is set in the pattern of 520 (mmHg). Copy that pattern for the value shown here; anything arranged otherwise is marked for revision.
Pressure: 14 (mmHg)
